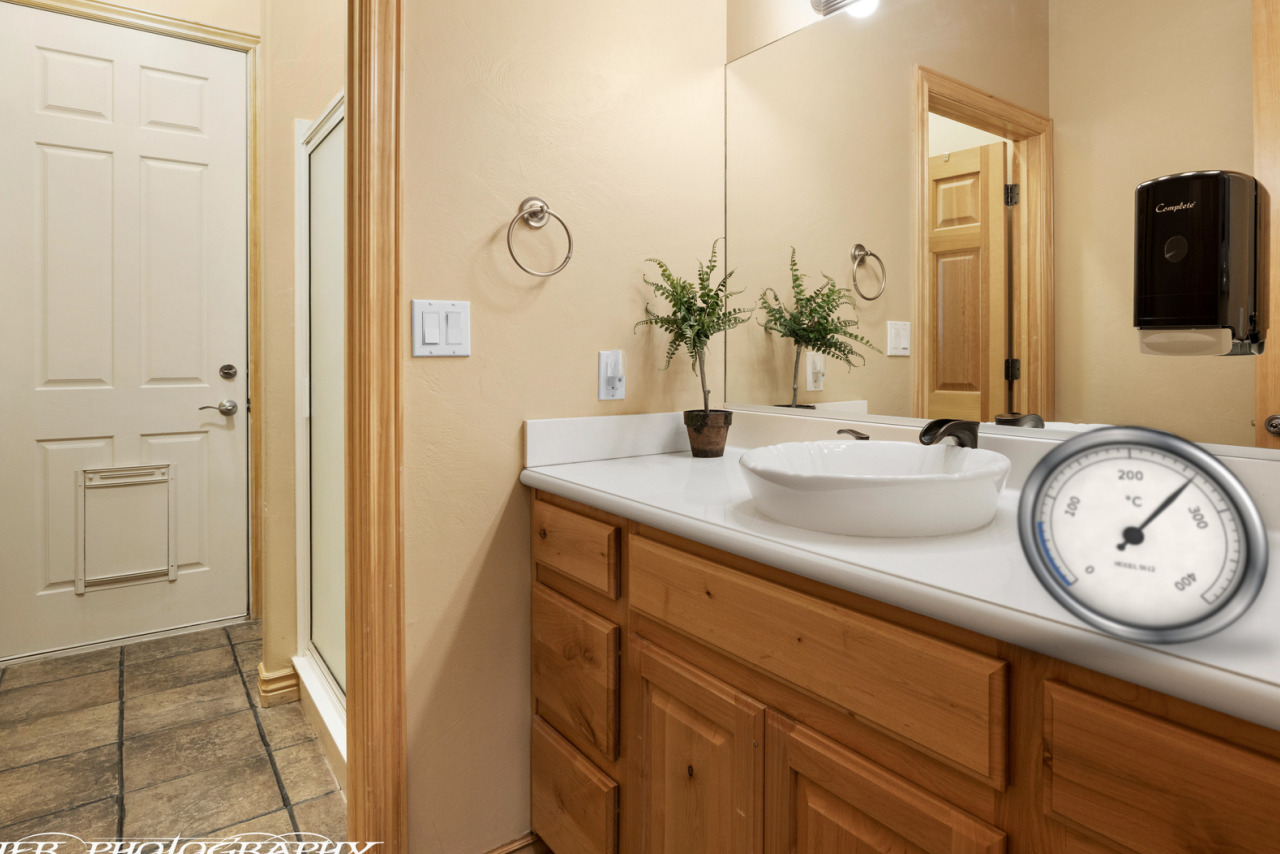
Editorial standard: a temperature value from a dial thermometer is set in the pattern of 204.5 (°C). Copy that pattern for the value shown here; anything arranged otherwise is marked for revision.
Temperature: 260 (°C)
